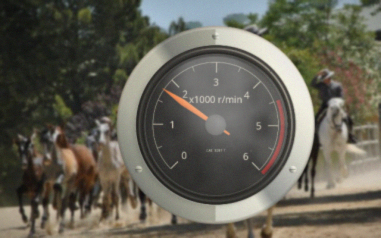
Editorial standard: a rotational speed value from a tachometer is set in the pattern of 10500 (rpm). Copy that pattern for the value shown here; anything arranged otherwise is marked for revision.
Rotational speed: 1750 (rpm)
